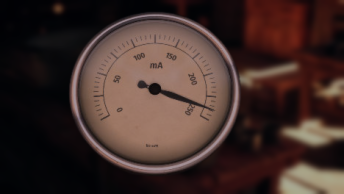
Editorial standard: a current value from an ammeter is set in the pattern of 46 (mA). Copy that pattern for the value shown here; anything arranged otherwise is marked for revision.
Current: 240 (mA)
